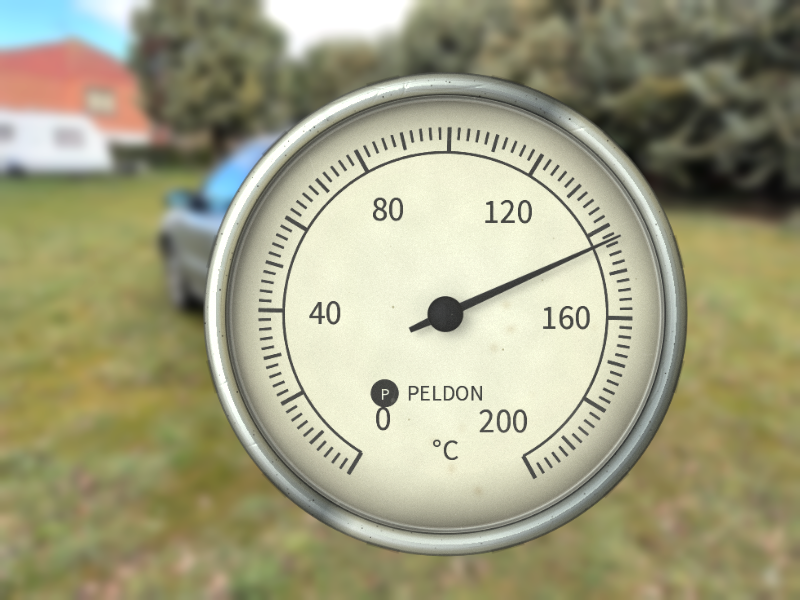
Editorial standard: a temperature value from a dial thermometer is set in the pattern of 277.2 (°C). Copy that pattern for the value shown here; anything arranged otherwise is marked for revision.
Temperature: 143 (°C)
